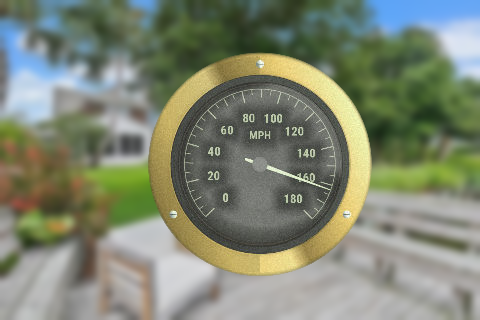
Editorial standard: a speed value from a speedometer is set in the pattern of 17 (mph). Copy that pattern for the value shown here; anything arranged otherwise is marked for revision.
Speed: 162.5 (mph)
